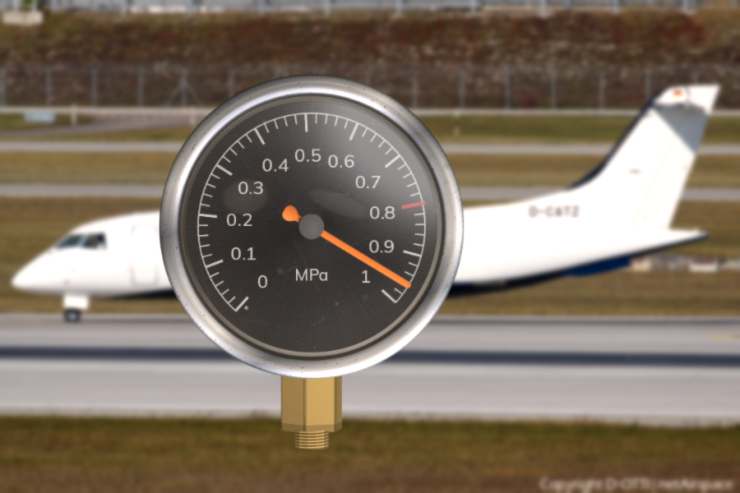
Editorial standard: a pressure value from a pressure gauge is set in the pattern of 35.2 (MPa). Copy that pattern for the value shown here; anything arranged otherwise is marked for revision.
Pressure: 0.96 (MPa)
